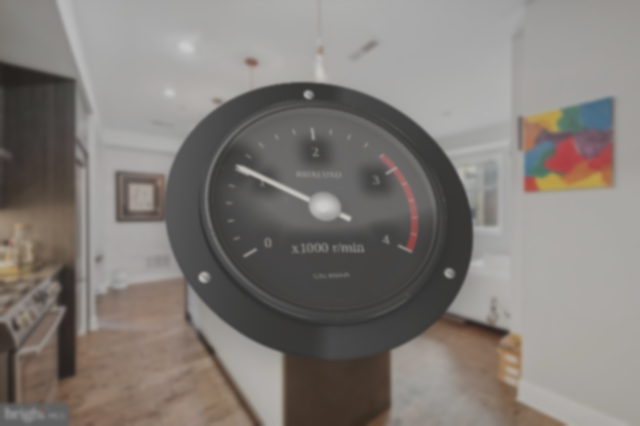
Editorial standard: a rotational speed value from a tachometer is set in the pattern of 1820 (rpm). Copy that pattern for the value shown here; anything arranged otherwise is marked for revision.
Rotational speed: 1000 (rpm)
